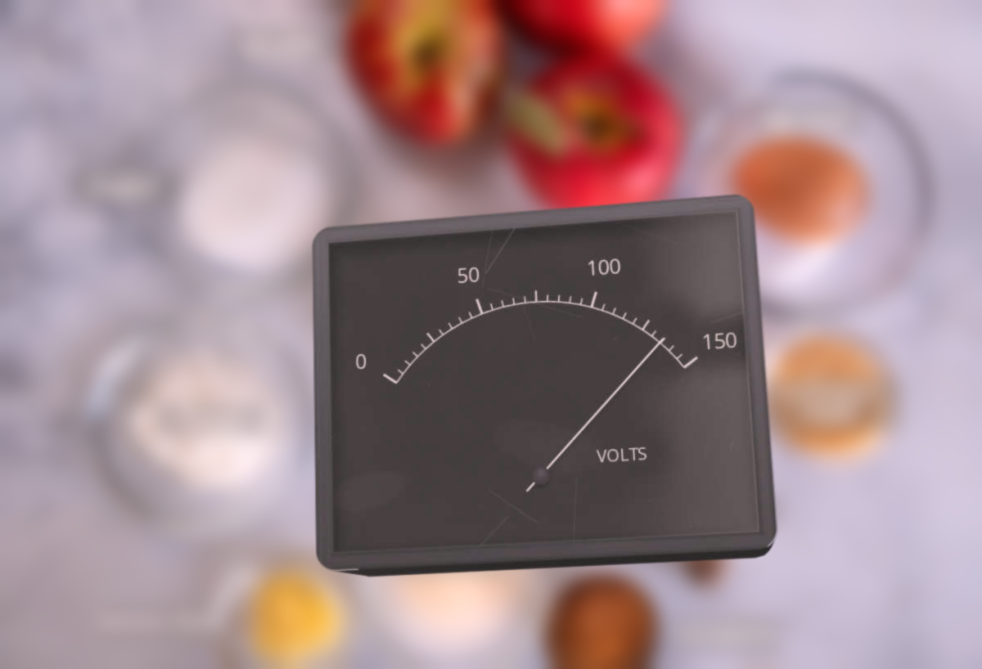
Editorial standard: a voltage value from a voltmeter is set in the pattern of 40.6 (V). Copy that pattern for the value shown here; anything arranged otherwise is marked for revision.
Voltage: 135 (V)
